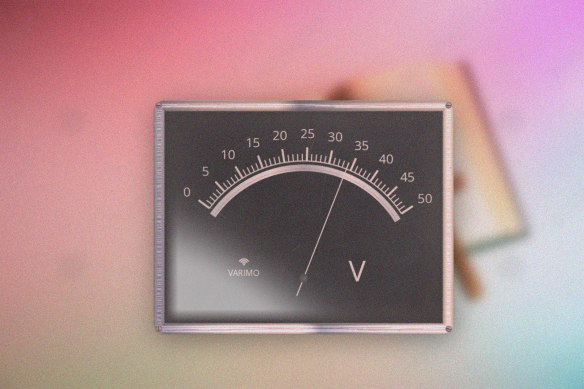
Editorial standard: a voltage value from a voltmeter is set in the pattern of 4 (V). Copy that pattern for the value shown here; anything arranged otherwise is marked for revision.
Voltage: 34 (V)
